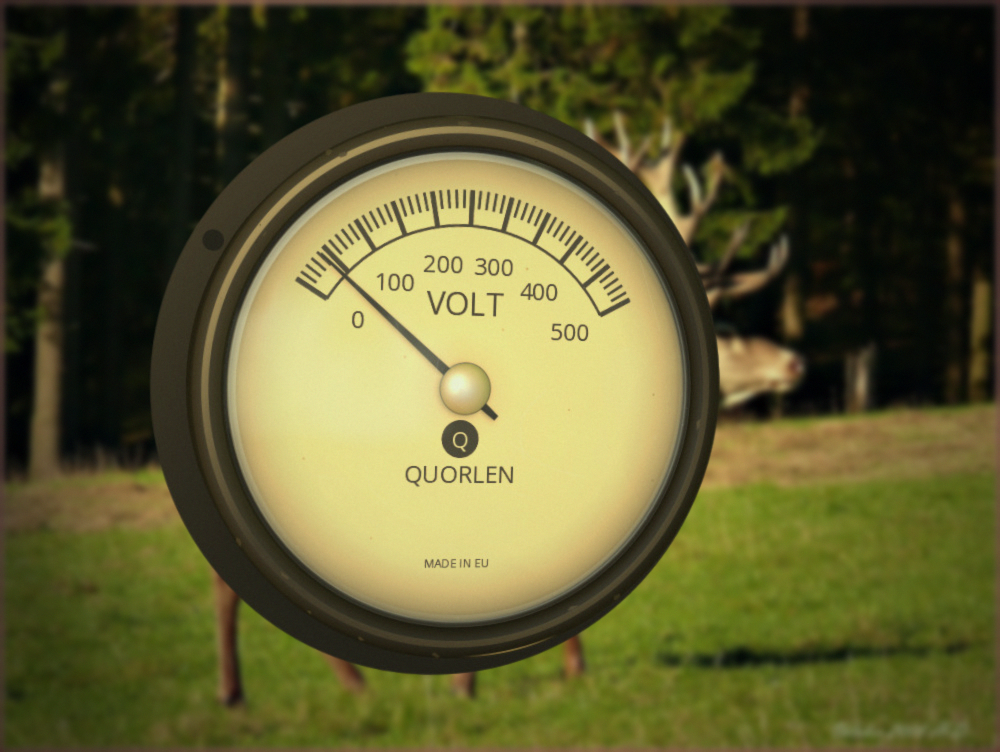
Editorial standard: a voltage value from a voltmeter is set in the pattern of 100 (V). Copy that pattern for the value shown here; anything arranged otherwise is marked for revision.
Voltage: 40 (V)
